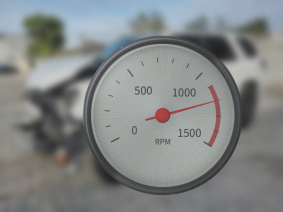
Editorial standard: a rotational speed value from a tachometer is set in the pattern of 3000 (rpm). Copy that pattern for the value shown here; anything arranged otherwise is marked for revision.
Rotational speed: 1200 (rpm)
